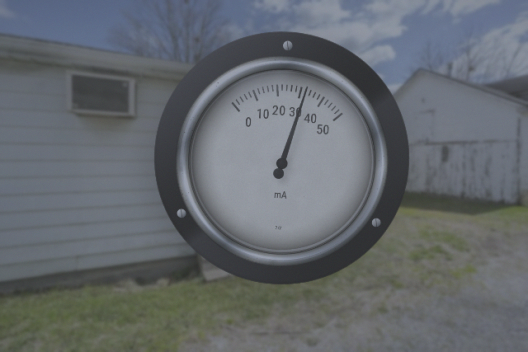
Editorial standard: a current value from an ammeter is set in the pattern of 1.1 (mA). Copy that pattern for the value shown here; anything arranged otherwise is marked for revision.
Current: 32 (mA)
